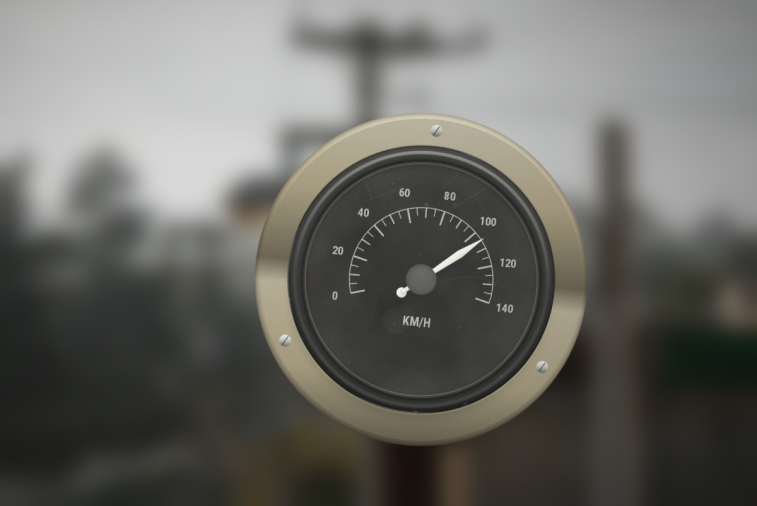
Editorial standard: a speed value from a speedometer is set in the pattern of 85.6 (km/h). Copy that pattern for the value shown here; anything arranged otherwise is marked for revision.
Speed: 105 (km/h)
